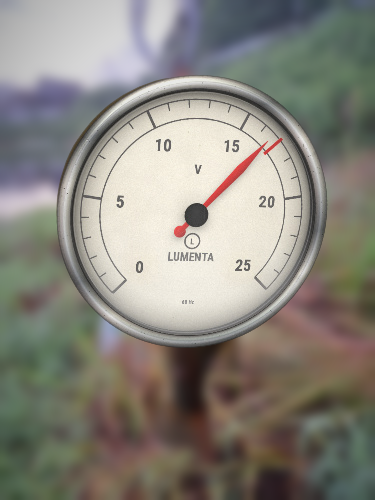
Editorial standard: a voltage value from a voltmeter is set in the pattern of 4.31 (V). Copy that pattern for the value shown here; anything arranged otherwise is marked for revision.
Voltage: 16.5 (V)
